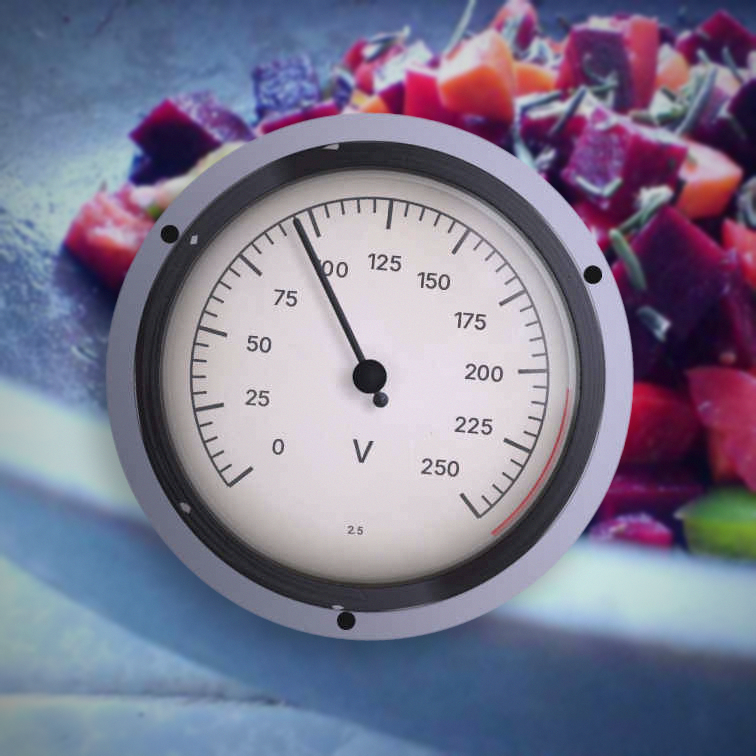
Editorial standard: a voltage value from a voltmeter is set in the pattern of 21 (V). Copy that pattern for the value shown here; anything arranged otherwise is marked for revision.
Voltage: 95 (V)
